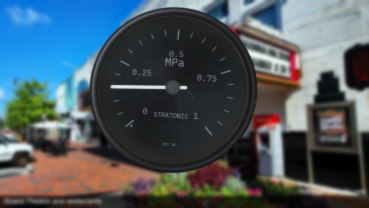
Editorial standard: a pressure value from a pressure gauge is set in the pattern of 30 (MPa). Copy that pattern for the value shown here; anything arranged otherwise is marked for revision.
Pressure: 0.15 (MPa)
